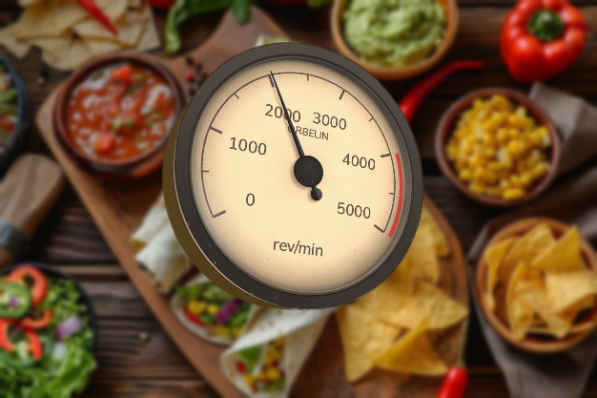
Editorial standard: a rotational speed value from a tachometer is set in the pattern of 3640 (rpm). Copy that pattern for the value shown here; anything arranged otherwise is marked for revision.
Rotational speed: 2000 (rpm)
